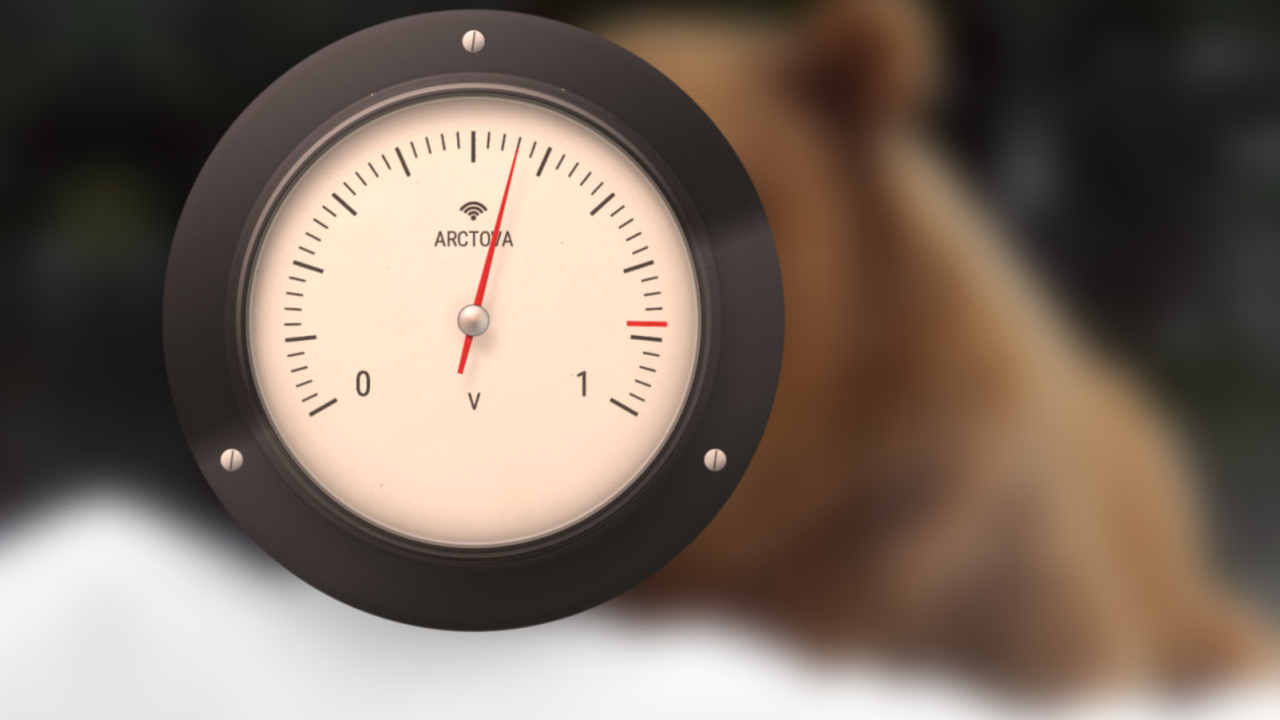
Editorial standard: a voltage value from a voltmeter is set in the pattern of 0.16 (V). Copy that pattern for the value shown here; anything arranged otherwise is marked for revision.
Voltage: 0.56 (V)
